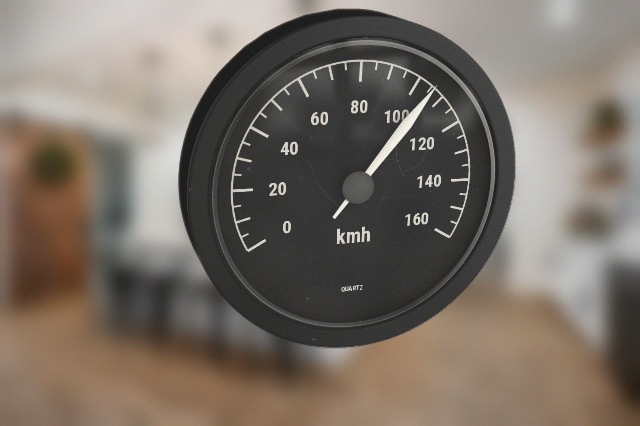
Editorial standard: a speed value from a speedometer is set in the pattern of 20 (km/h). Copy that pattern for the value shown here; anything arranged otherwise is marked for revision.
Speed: 105 (km/h)
